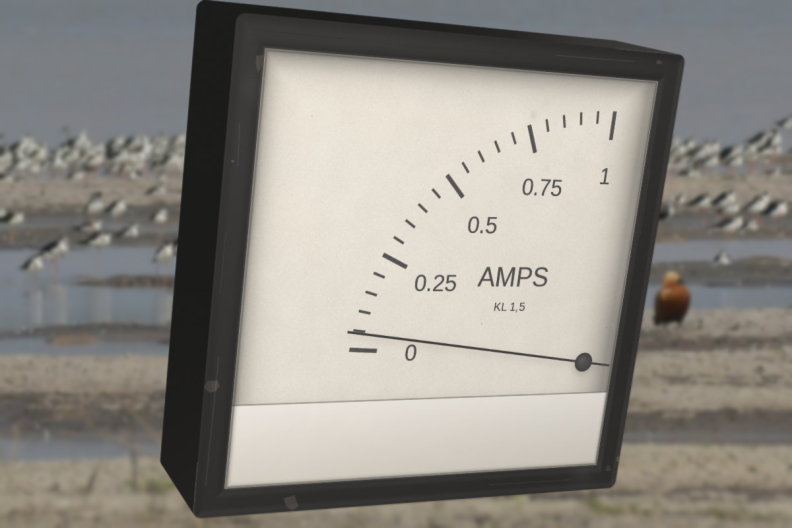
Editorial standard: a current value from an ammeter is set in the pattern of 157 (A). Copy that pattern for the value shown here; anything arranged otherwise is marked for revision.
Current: 0.05 (A)
